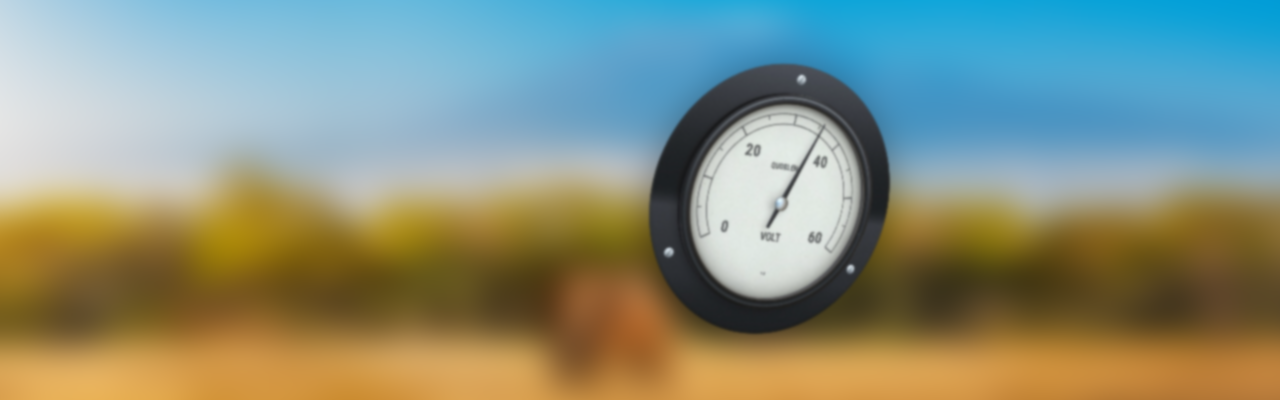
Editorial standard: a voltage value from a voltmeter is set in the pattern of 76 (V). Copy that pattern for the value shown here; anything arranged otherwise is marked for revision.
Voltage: 35 (V)
